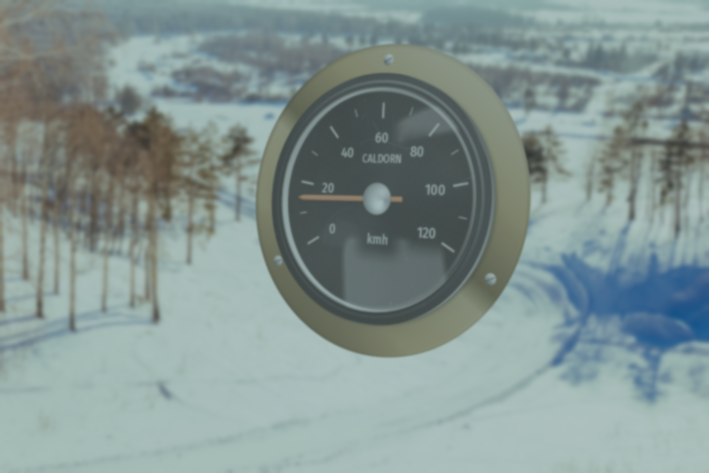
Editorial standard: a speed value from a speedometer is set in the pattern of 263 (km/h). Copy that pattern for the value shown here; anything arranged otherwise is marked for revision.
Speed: 15 (km/h)
